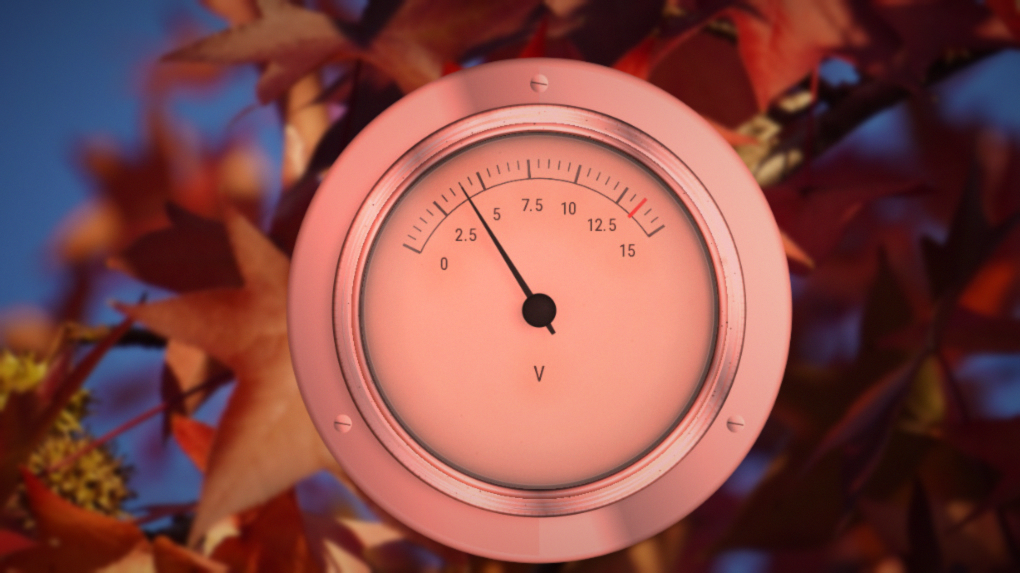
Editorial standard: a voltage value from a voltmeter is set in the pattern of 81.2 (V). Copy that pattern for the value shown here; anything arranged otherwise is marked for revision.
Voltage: 4 (V)
